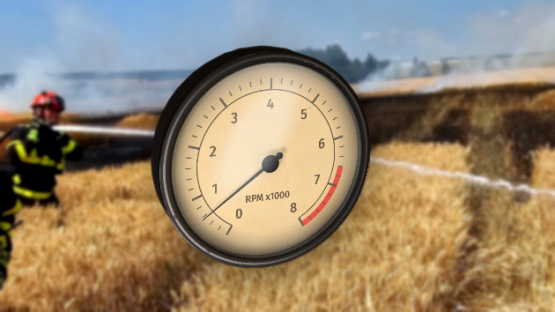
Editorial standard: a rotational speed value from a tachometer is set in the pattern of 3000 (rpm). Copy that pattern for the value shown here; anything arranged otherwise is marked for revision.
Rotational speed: 600 (rpm)
